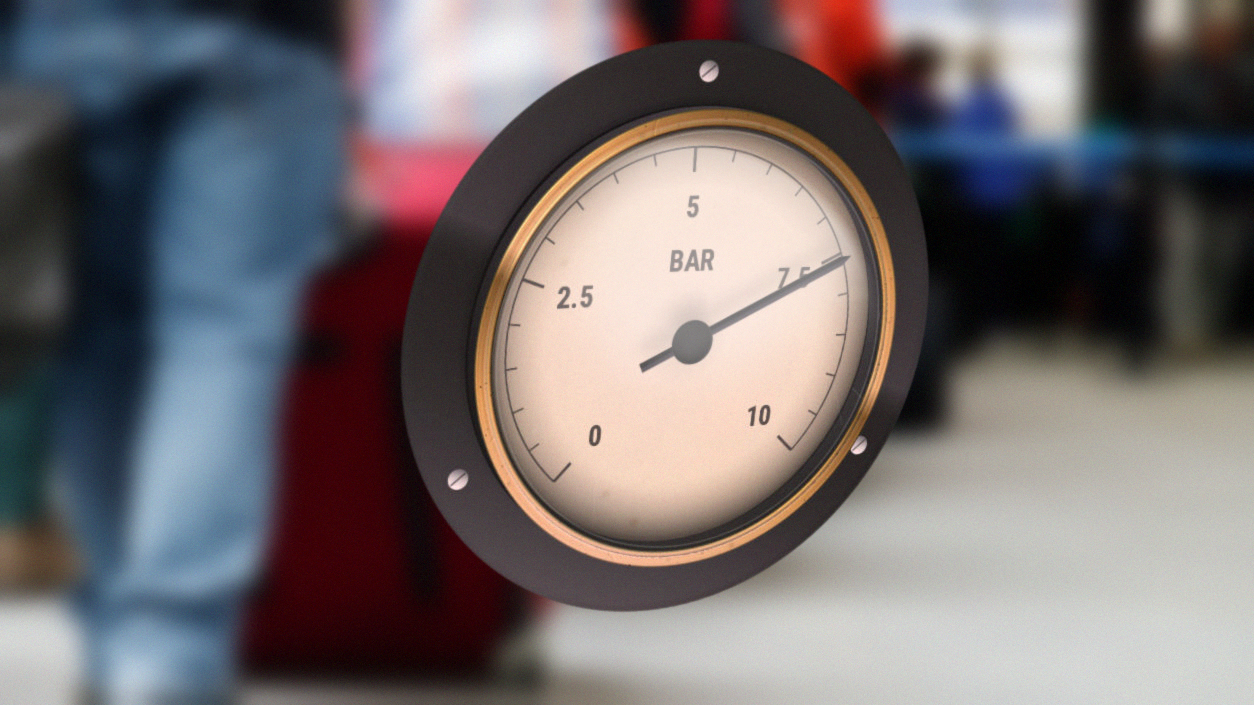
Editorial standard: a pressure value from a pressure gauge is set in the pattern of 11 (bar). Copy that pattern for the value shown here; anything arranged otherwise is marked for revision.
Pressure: 7.5 (bar)
